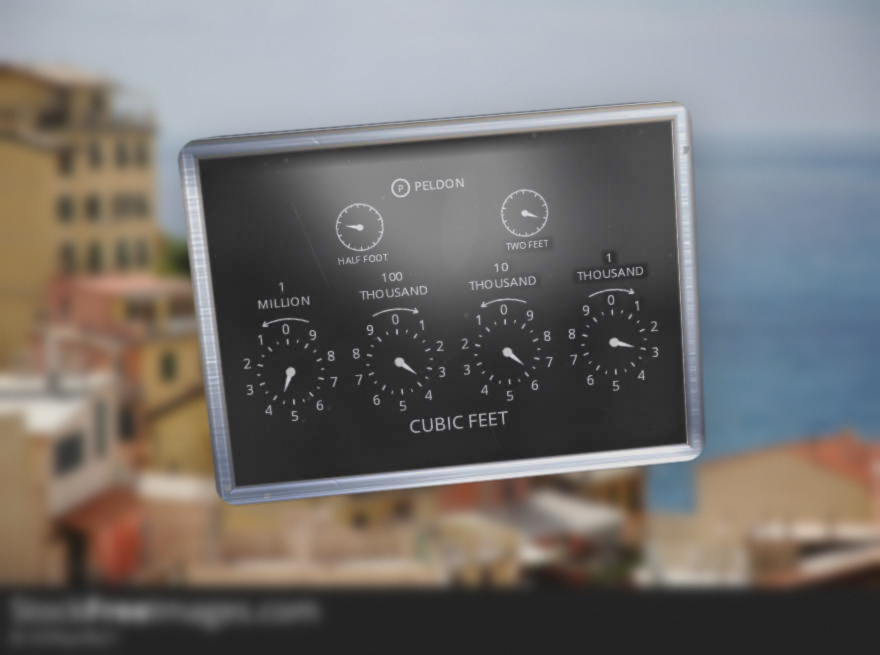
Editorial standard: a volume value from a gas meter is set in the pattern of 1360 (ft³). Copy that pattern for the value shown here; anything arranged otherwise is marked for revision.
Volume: 436300 (ft³)
